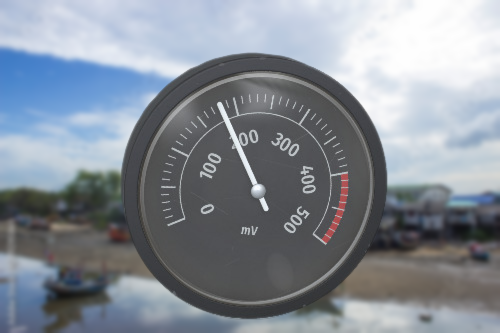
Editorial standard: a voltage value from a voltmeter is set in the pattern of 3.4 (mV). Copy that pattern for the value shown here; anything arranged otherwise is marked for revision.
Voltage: 180 (mV)
